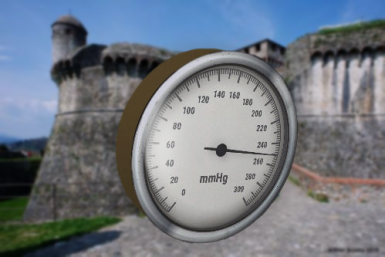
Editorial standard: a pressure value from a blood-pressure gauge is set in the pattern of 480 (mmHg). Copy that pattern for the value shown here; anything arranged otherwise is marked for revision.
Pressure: 250 (mmHg)
